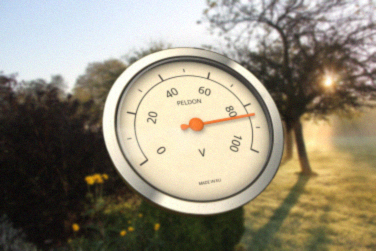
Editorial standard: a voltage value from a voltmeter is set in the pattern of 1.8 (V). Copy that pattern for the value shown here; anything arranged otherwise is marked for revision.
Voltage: 85 (V)
